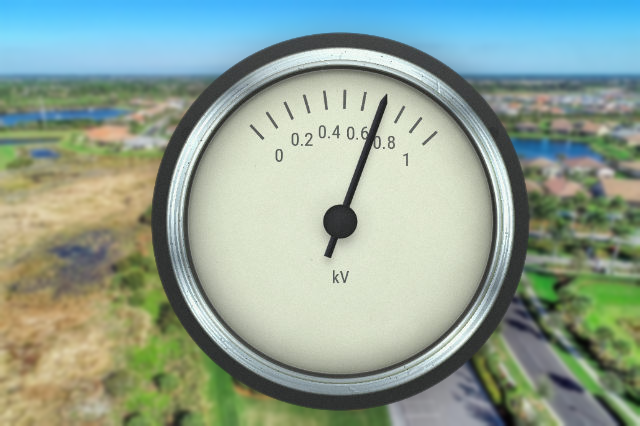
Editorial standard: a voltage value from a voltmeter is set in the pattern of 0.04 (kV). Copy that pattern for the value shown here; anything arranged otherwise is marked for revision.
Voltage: 0.7 (kV)
